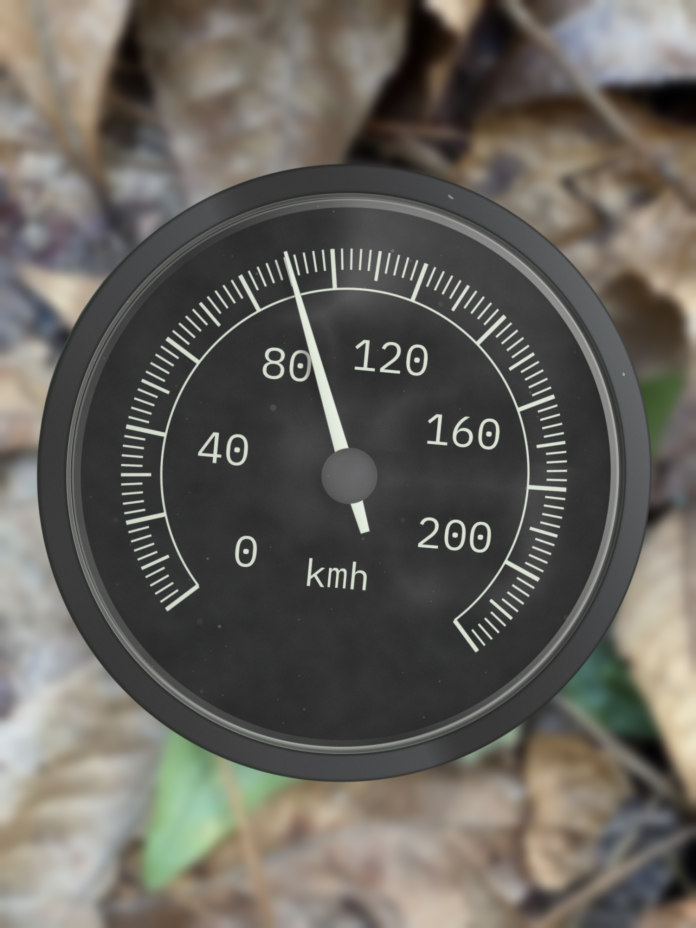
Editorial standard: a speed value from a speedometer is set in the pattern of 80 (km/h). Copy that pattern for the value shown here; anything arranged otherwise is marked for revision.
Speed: 90 (km/h)
